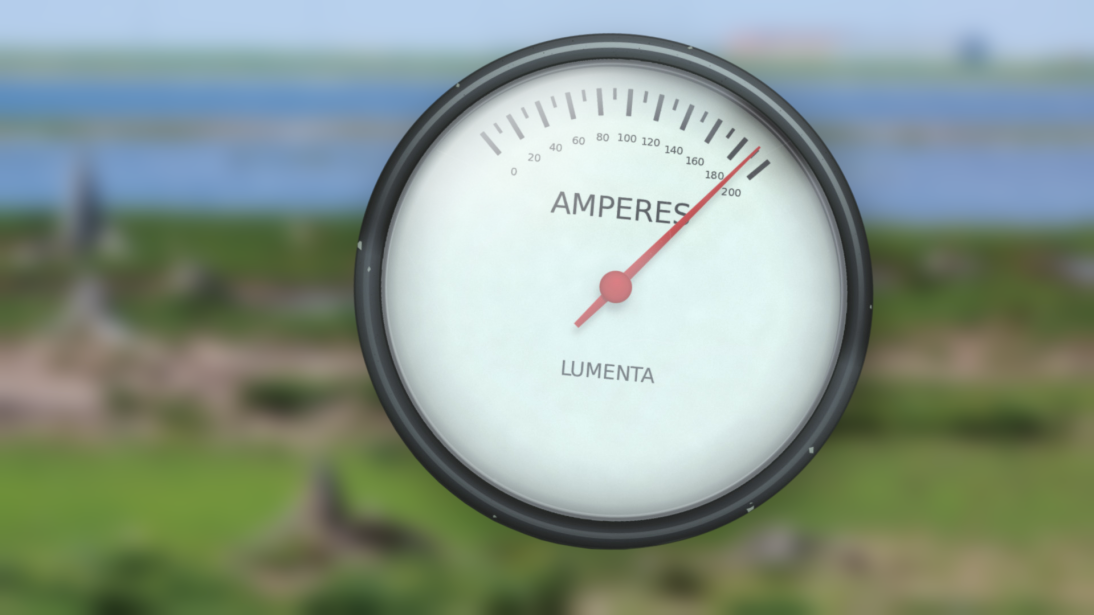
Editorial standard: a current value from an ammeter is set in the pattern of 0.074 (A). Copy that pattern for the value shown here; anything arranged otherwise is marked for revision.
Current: 190 (A)
